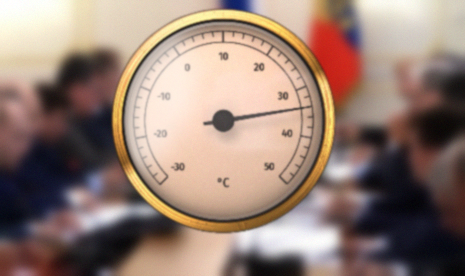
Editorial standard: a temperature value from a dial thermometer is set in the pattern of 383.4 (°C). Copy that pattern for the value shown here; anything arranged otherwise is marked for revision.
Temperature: 34 (°C)
